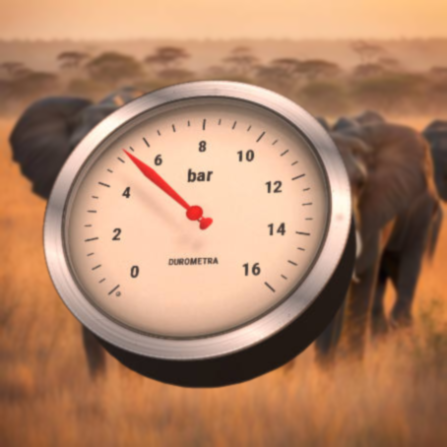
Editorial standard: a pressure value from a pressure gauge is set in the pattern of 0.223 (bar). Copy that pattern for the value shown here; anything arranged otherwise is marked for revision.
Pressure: 5.25 (bar)
